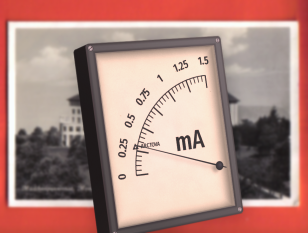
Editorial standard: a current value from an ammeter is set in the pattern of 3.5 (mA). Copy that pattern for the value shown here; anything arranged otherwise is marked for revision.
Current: 0.3 (mA)
